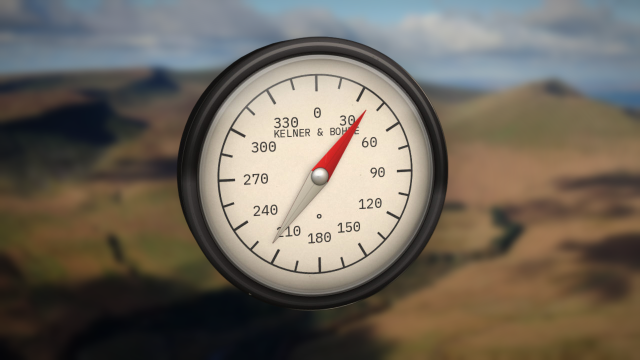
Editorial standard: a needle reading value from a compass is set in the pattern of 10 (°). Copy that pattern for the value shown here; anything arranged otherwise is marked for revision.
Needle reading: 37.5 (°)
